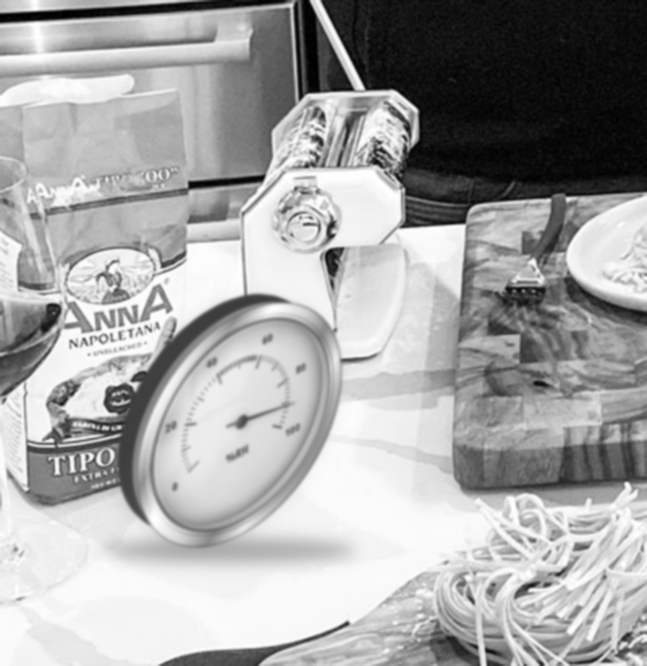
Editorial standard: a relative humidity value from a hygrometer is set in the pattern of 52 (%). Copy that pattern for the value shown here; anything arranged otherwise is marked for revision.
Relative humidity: 90 (%)
